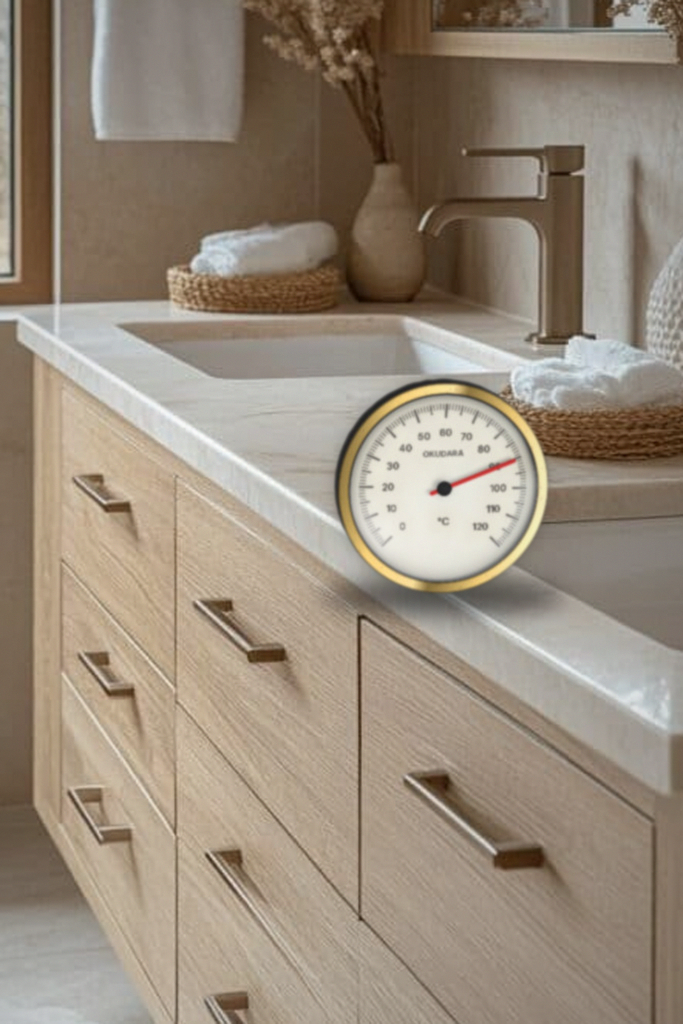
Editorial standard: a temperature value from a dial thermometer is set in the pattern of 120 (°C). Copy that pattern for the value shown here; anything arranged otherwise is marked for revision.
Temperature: 90 (°C)
